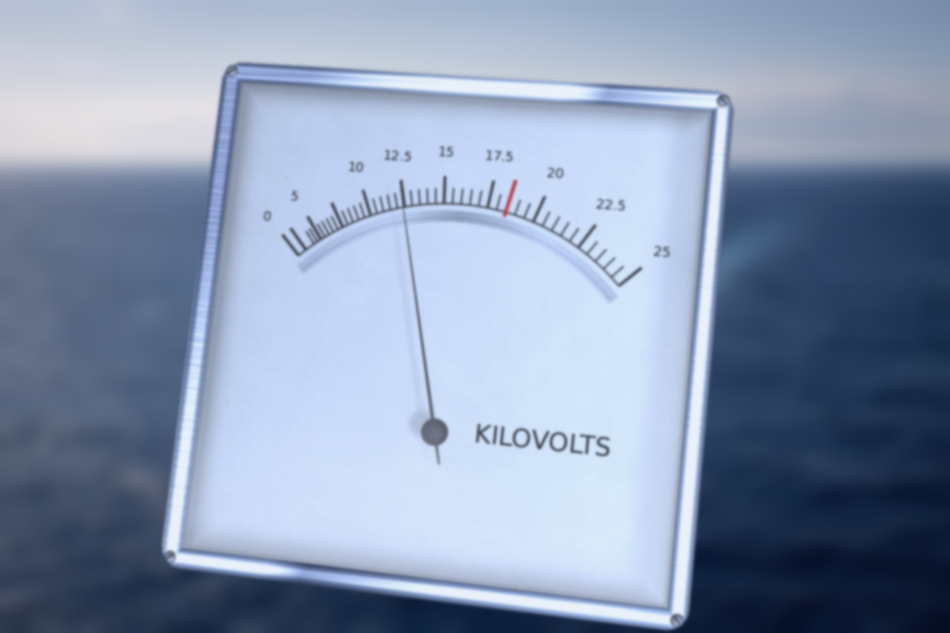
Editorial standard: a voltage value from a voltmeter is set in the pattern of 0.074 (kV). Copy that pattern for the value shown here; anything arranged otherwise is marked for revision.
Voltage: 12.5 (kV)
